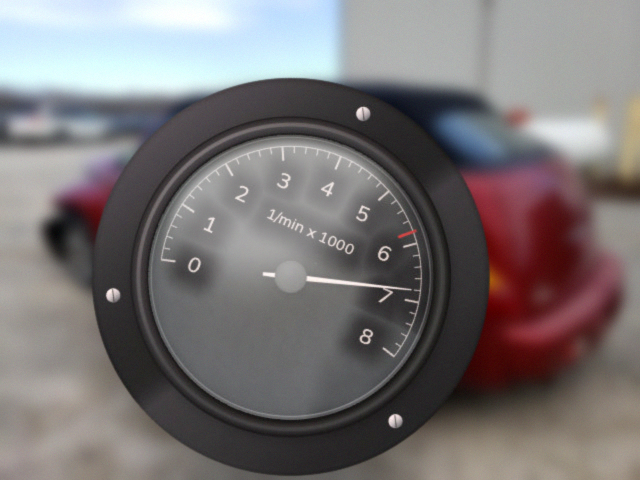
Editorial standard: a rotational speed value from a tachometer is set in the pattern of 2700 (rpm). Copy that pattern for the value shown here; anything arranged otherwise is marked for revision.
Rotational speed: 6800 (rpm)
